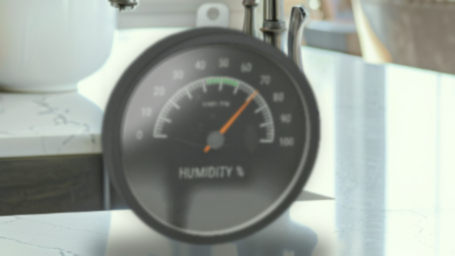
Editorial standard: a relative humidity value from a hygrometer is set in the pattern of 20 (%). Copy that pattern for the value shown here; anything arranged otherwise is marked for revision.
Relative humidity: 70 (%)
